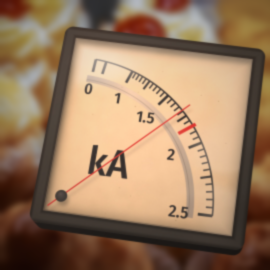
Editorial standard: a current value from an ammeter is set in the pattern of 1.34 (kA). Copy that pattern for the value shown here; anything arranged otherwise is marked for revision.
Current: 1.7 (kA)
